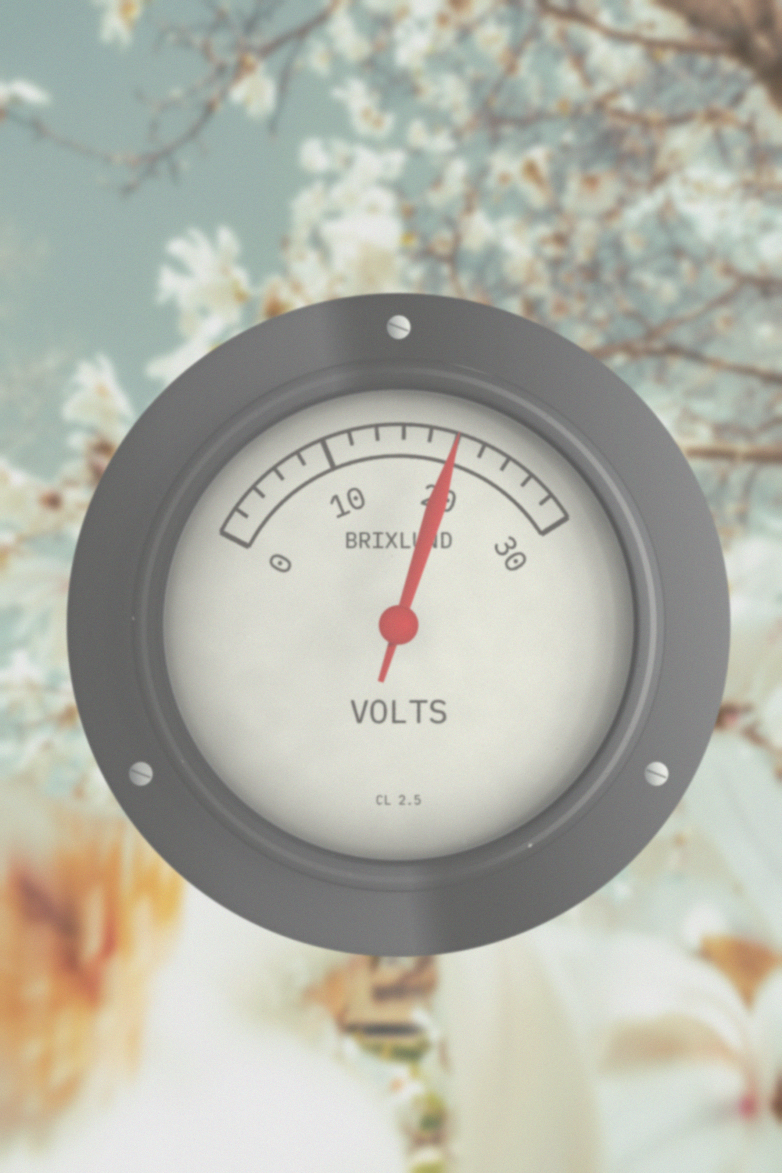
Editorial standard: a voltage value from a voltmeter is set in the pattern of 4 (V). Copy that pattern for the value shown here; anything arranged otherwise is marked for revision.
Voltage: 20 (V)
